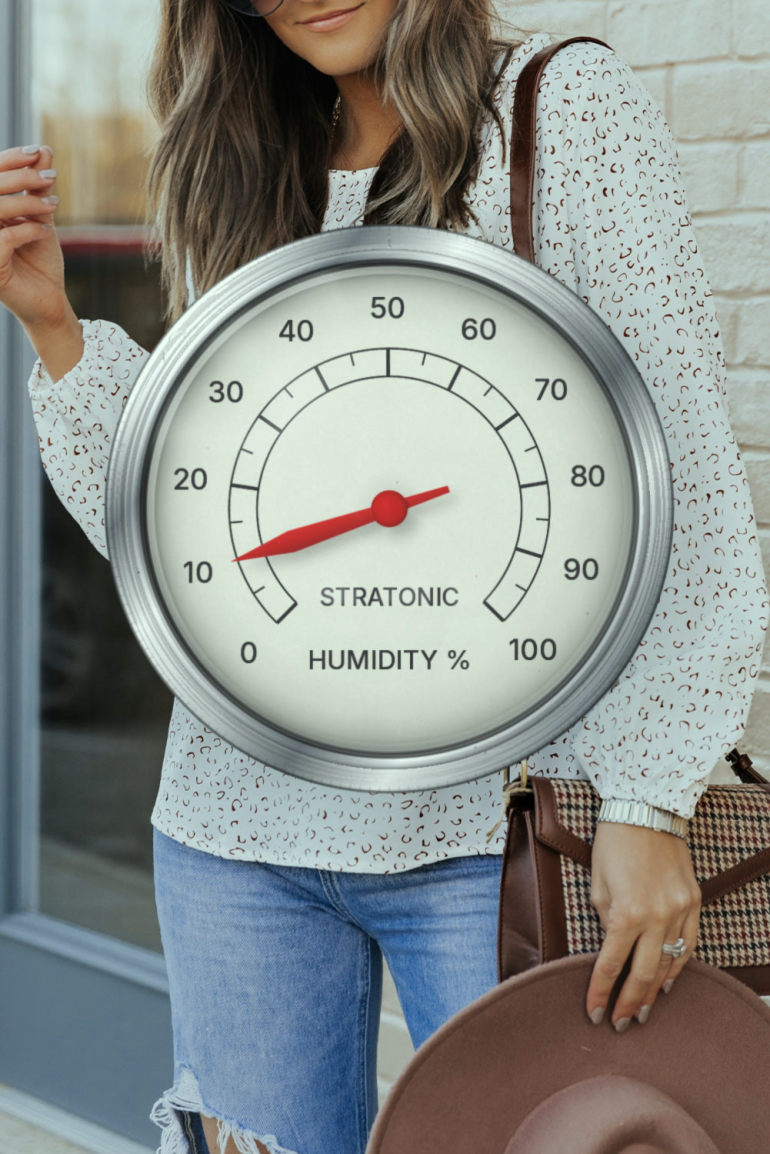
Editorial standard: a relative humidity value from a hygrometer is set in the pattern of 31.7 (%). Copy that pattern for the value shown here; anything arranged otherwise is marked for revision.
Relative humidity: 10 (%)
